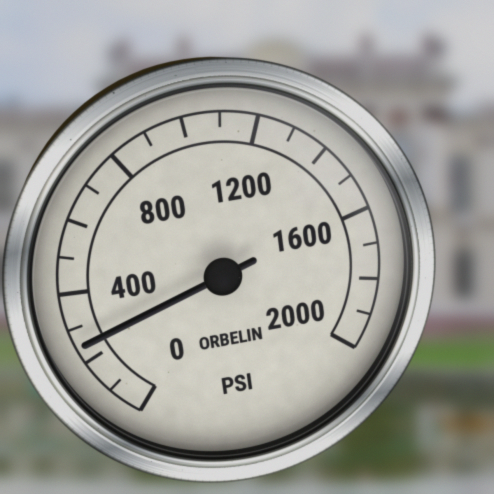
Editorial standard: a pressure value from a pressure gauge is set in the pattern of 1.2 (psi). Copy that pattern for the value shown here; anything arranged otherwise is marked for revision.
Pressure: 250 (psi)
